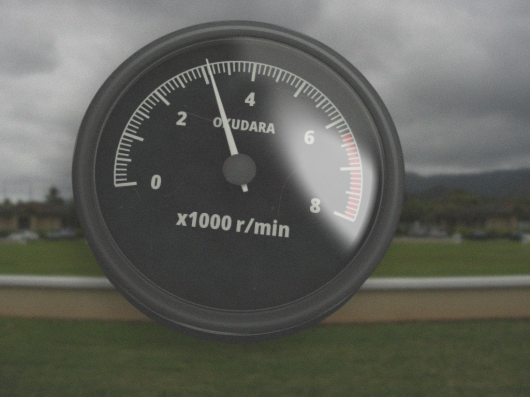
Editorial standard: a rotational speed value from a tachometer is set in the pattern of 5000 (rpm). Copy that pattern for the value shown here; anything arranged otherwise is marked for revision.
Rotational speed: 3100 (rpm)
